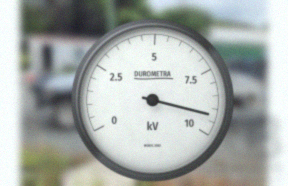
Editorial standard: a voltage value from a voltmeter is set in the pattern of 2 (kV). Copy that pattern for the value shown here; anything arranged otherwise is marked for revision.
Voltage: 9.25 (kV)
